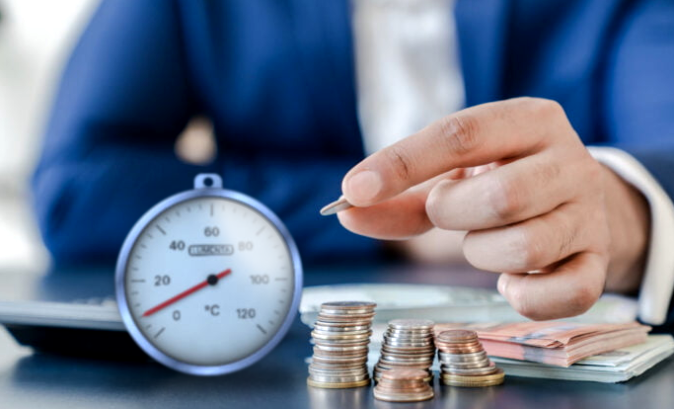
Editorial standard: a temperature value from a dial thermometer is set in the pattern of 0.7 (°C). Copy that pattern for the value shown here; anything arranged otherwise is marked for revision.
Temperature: 8 (°C)
